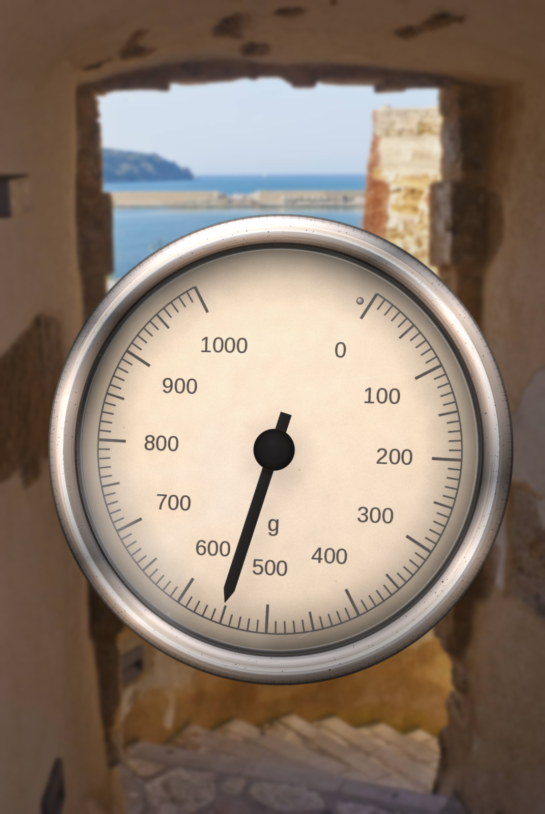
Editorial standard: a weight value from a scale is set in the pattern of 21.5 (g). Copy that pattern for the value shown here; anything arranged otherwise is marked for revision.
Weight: 550 (g)
